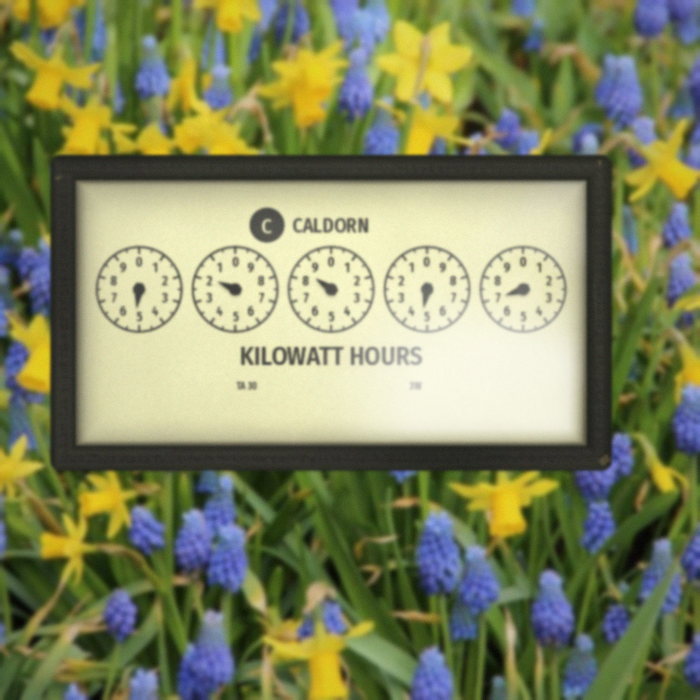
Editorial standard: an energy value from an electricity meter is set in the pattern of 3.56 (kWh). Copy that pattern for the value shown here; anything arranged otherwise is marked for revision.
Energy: 51847 (kWh)
